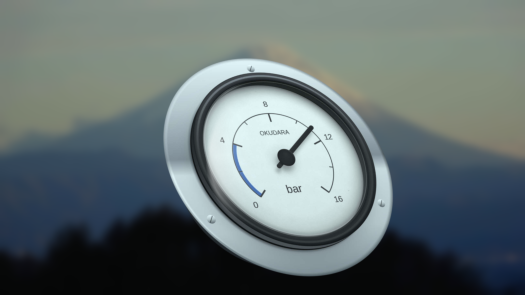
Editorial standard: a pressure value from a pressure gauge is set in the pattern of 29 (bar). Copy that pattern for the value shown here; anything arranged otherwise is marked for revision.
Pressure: 11 (bar)
